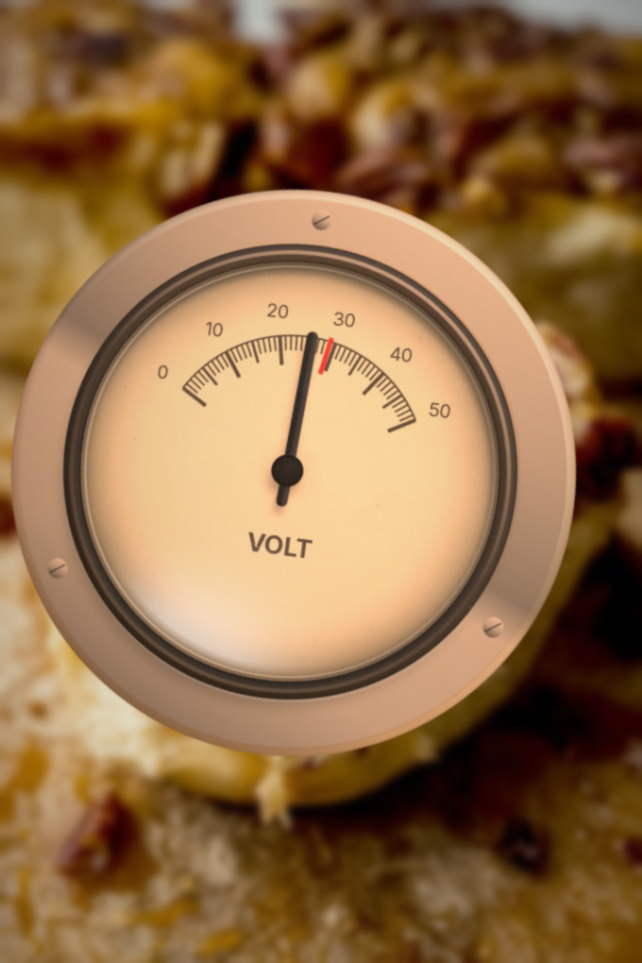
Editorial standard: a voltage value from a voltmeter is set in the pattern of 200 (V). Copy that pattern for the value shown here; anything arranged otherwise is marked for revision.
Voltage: 26 (V)
